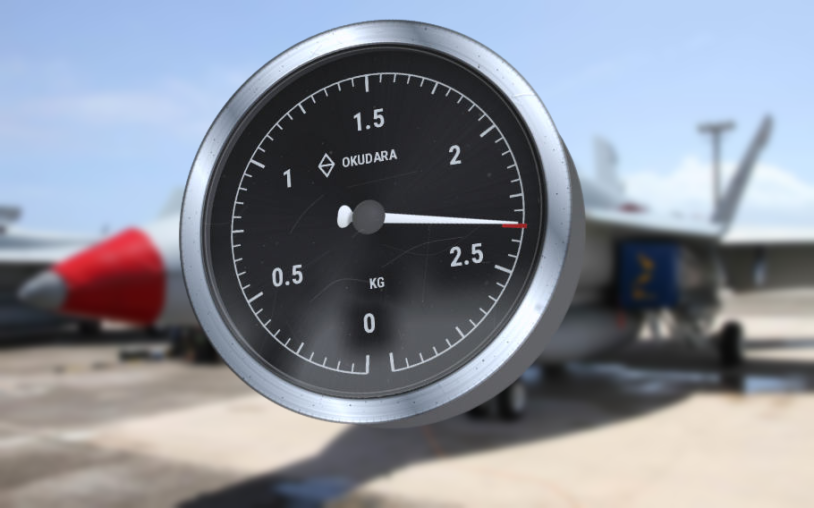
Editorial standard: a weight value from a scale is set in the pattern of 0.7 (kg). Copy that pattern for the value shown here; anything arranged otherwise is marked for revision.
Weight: 2.35 (kg)
